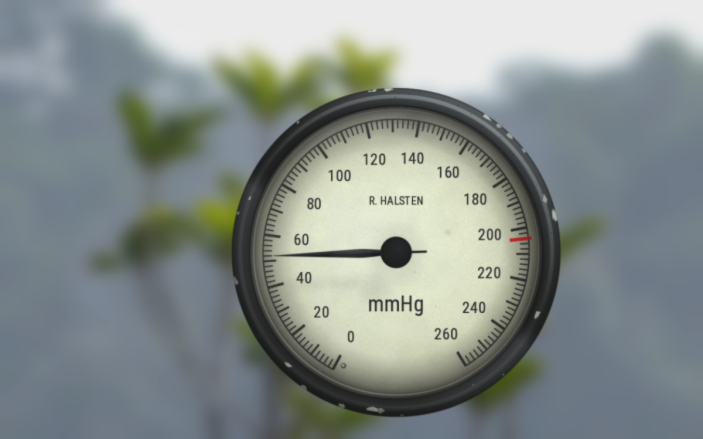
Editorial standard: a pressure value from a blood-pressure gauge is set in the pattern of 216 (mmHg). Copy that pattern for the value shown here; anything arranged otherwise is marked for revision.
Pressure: 52 (mmHg)
